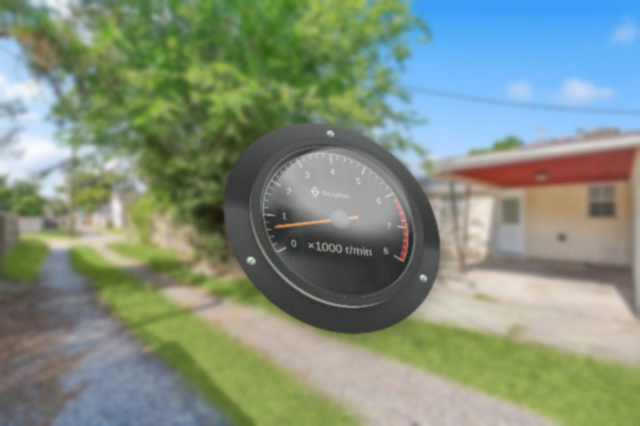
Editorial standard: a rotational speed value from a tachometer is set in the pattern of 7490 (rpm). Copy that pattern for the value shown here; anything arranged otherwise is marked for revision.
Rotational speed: 600 (rpm)
